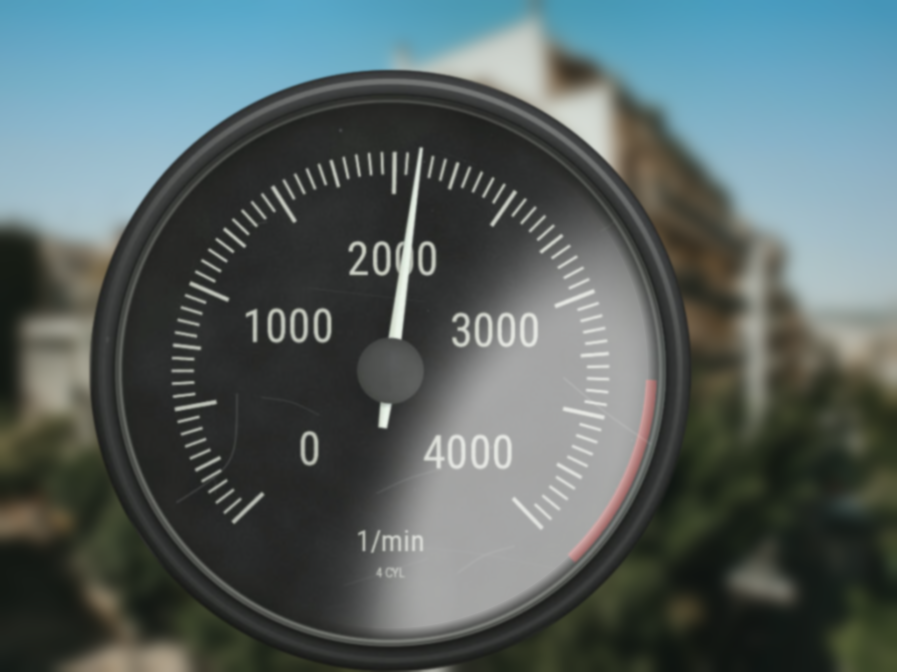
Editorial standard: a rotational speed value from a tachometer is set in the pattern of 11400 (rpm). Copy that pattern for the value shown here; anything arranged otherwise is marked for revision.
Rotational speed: 2100 (rpm)
